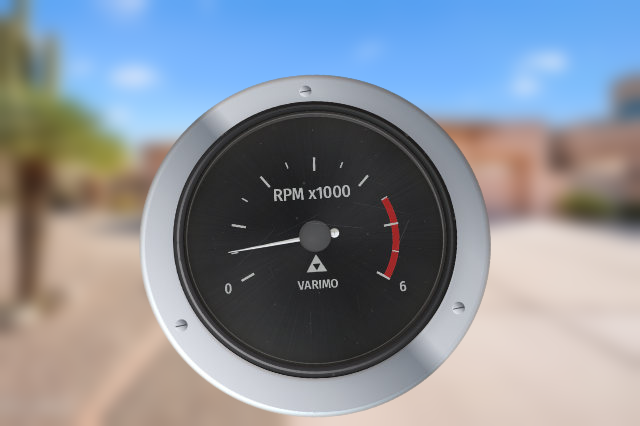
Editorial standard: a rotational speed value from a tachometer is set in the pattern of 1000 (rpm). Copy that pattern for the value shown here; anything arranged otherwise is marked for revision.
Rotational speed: 500 (rpm)
